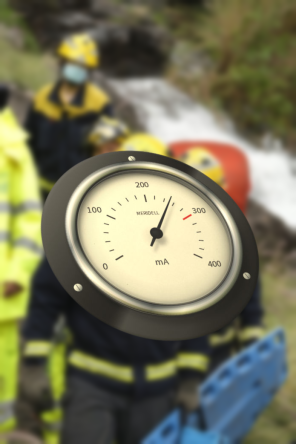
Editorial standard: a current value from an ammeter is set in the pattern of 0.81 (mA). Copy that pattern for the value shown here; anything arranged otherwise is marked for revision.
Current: 250 (mA)
